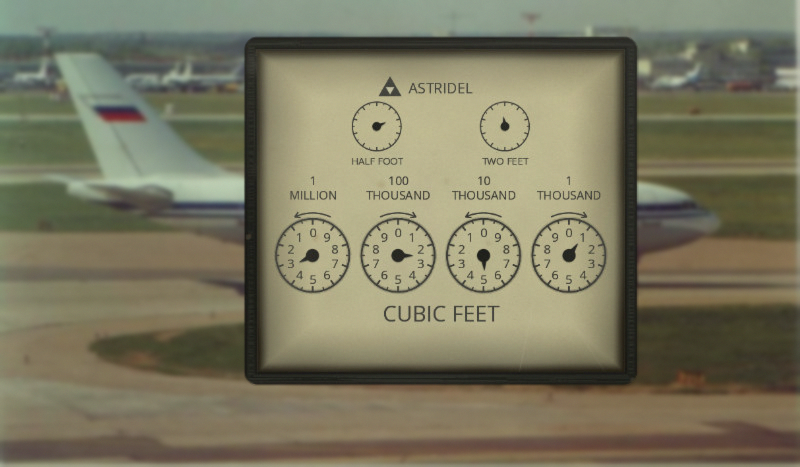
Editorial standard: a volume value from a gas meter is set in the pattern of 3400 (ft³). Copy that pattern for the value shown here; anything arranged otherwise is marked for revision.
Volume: 325100 (ft³)
